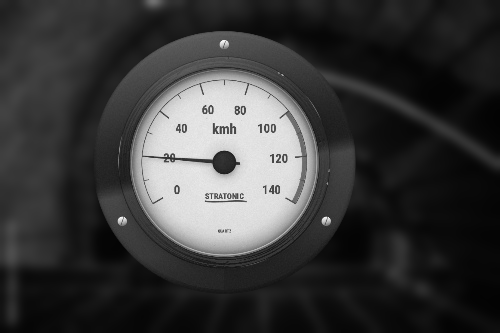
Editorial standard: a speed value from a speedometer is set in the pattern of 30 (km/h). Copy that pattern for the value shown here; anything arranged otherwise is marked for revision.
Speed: 20 (km/h)
